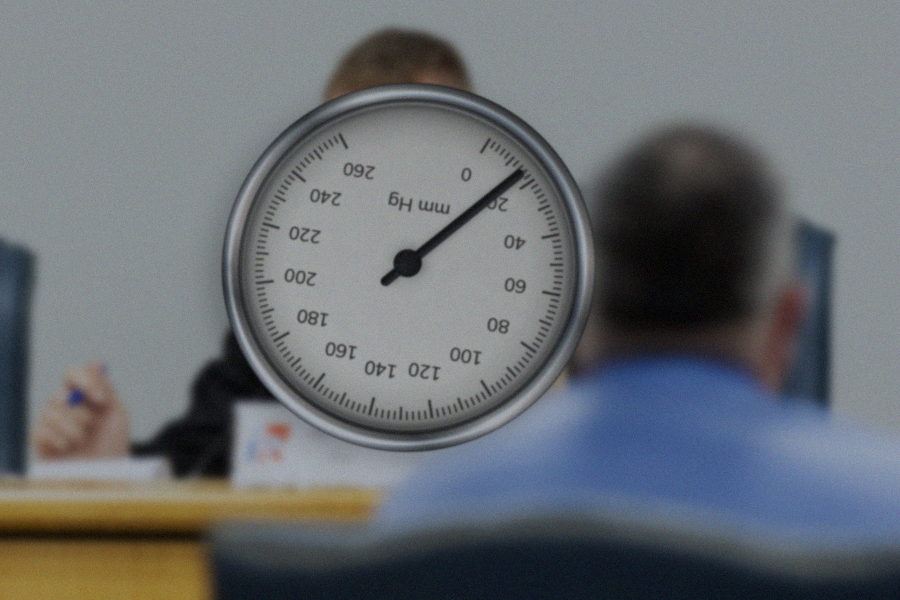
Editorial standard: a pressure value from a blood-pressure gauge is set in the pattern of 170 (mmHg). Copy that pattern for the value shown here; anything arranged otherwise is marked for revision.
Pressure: 16 (mmHg)
